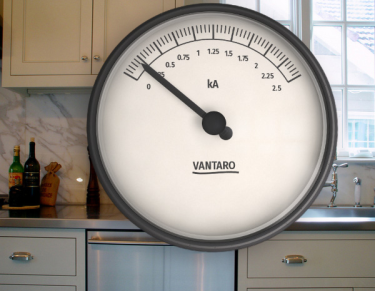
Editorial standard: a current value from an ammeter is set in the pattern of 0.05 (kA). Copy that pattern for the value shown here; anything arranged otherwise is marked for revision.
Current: 0.2 (kA)
